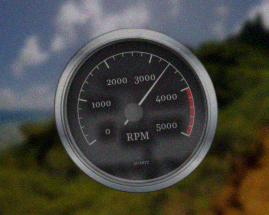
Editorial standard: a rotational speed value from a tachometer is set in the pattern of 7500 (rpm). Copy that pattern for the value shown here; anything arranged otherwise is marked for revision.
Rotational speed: 3400 (rpm)
